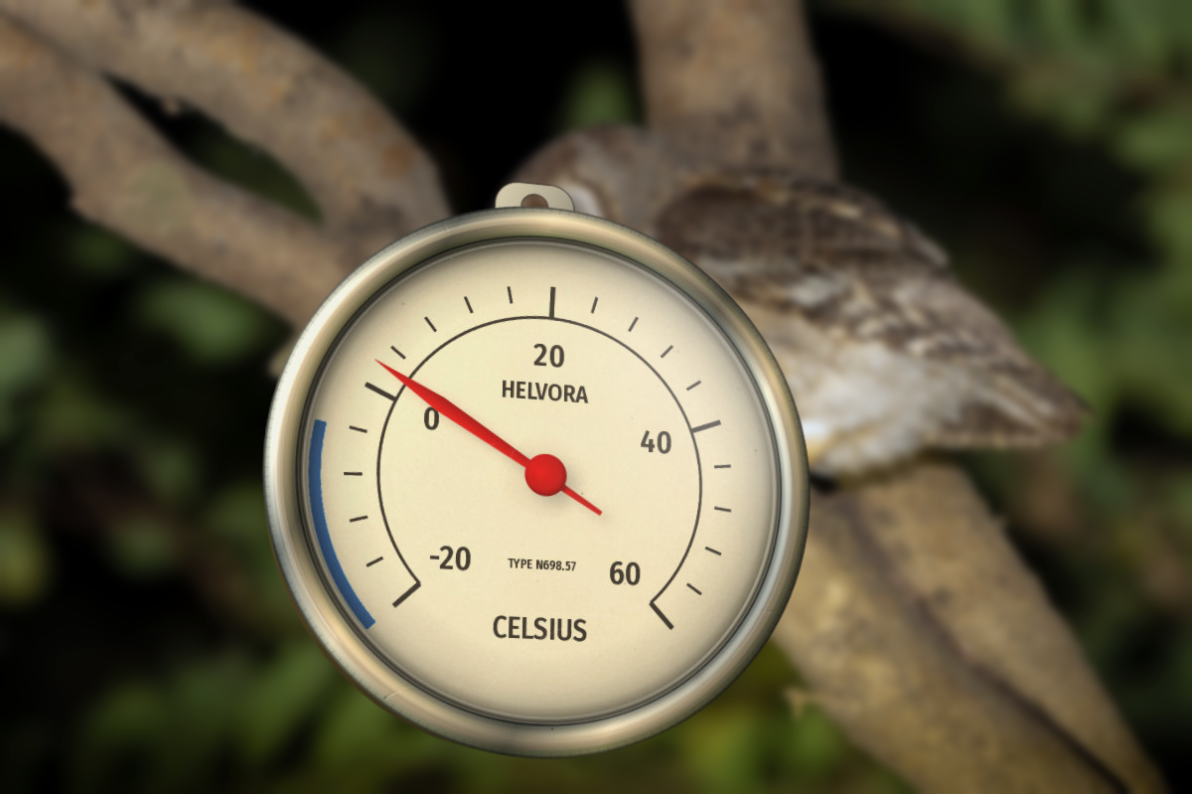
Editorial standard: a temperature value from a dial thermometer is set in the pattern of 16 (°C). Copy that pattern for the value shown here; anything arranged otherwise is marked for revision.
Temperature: 2 (°C)
